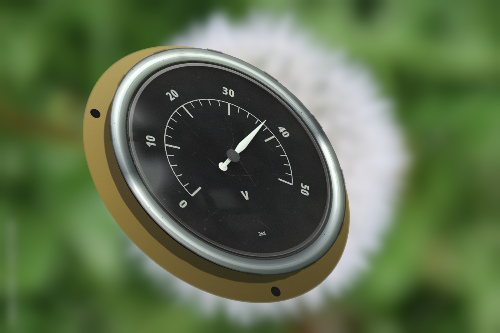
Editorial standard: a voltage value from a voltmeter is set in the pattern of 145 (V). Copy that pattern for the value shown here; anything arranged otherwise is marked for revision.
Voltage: 37 (V)
